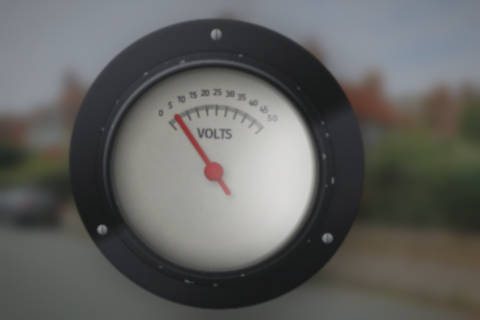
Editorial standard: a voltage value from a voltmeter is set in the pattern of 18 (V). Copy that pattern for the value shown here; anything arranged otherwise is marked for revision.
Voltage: 5 (V)
